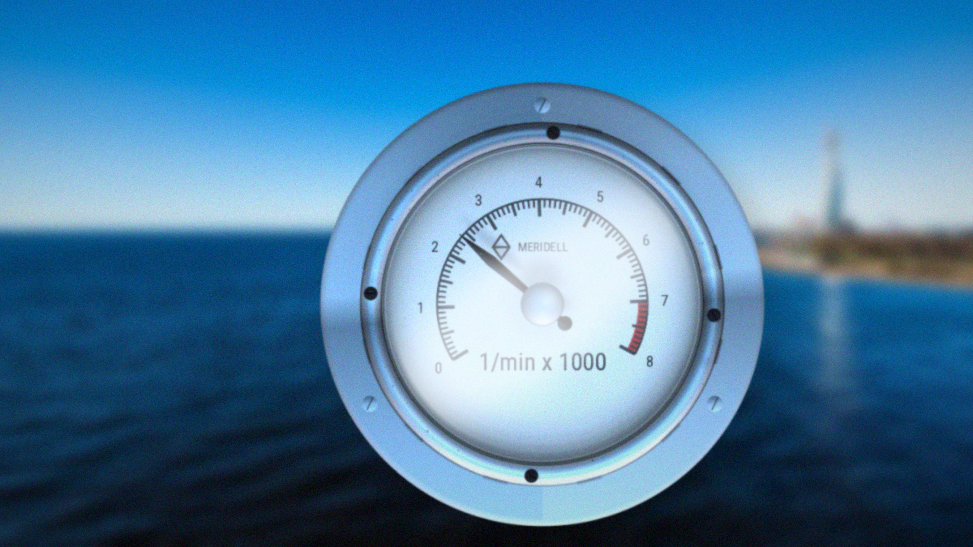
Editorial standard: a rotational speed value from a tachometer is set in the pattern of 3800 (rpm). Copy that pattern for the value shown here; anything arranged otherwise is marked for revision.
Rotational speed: 2400 (rpm)
